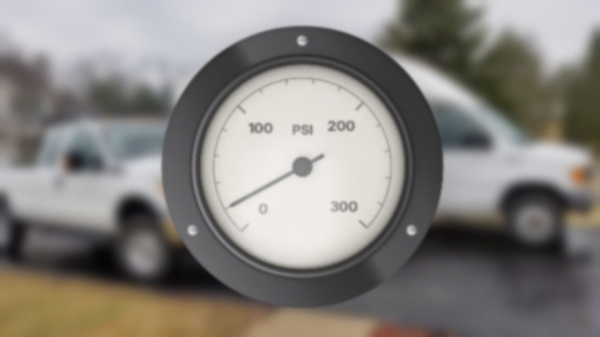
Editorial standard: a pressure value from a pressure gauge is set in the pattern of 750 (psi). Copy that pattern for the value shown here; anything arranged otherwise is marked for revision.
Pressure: 20 (psi)
